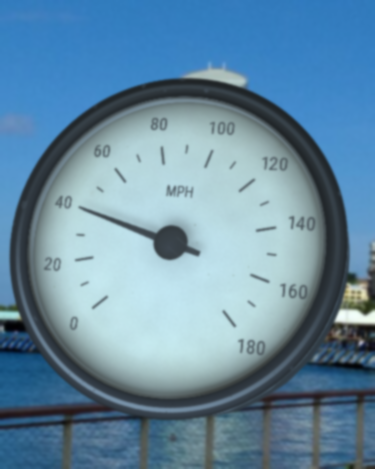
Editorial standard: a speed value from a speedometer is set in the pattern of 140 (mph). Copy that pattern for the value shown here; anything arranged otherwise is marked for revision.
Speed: 40 (mph)
